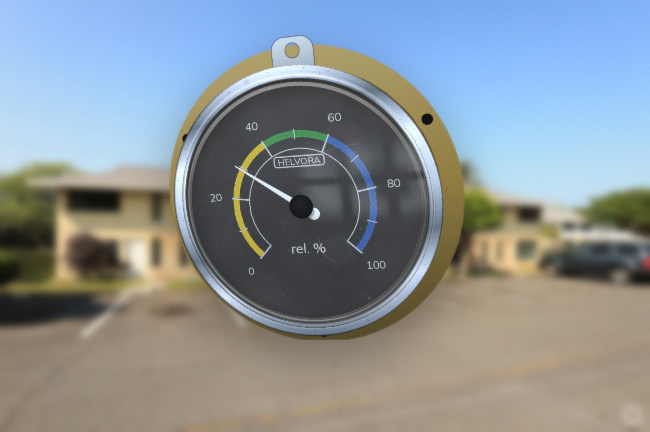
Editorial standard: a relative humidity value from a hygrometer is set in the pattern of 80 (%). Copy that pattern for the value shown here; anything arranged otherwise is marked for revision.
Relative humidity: 30 (%)
